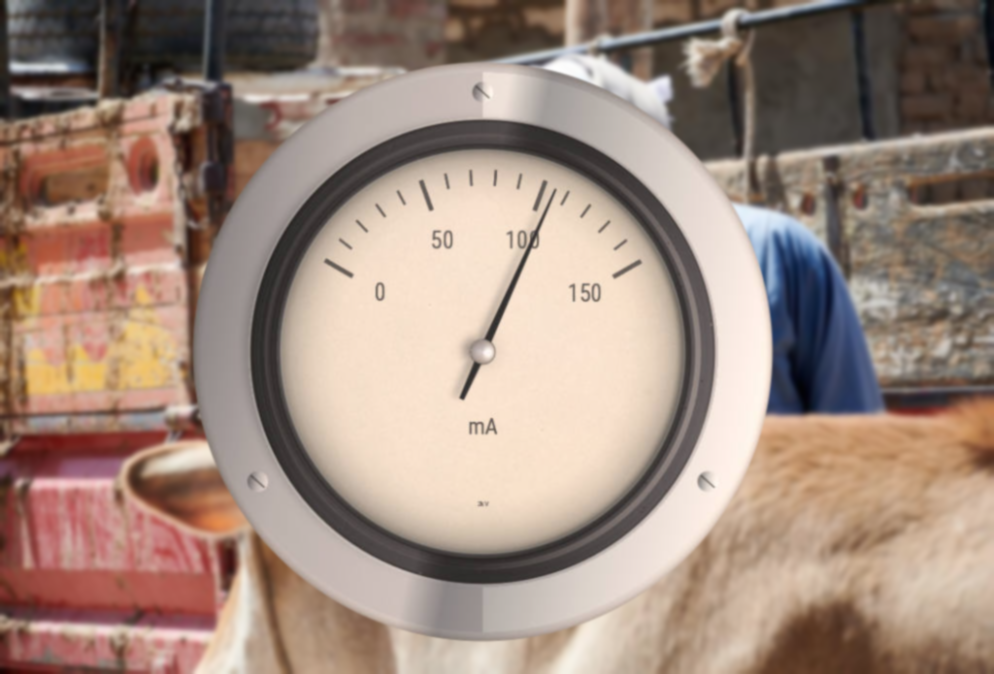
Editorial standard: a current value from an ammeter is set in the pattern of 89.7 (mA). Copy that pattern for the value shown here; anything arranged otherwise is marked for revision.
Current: 105 (mA)
